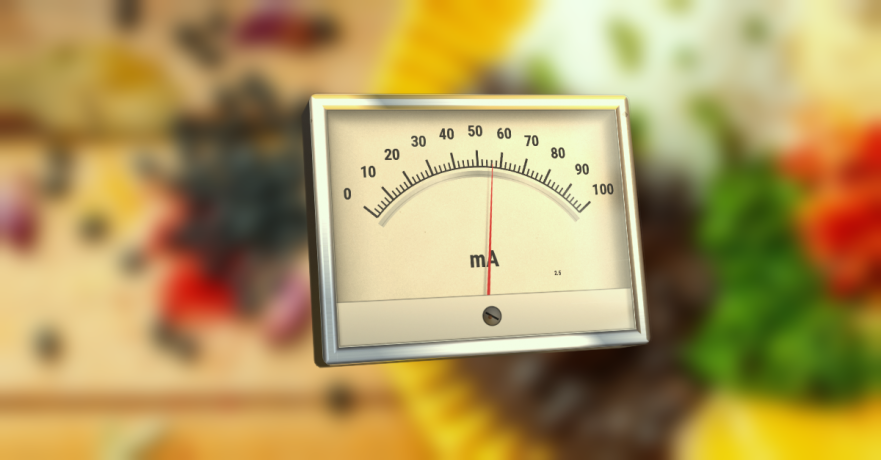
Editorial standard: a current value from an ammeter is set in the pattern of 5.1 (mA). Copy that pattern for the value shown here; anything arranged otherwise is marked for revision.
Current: 56 (mA)
